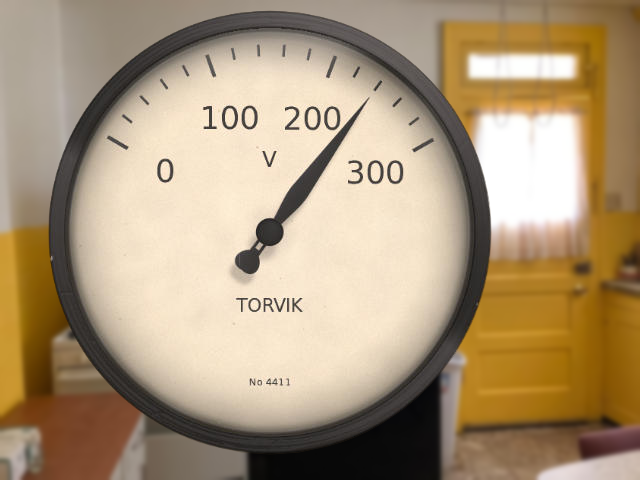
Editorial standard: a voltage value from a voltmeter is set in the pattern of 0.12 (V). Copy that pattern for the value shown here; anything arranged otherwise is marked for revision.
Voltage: 240 (V)
